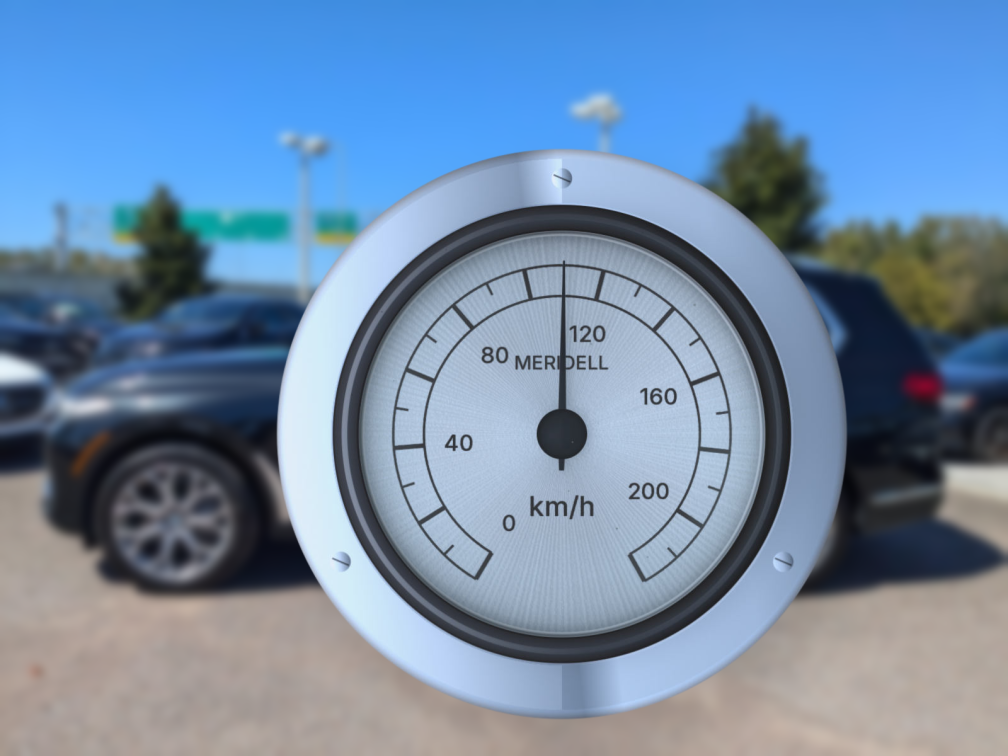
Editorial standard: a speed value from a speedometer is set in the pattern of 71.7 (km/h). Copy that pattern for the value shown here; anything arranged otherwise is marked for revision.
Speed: 110 (km/h)
